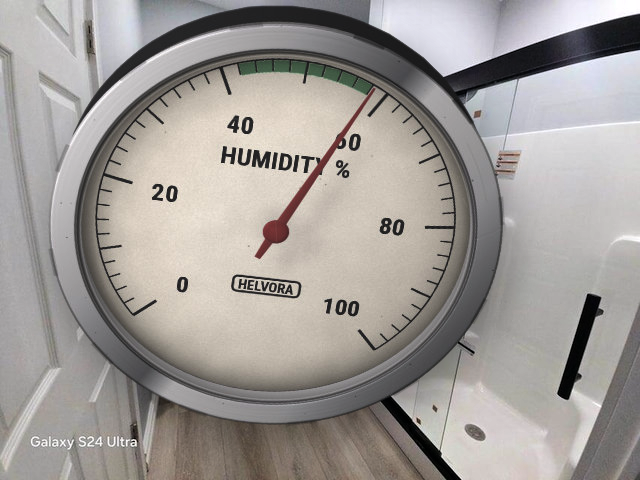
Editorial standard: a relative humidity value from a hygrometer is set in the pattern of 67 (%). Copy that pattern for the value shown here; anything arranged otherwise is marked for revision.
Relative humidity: 58 (%)
